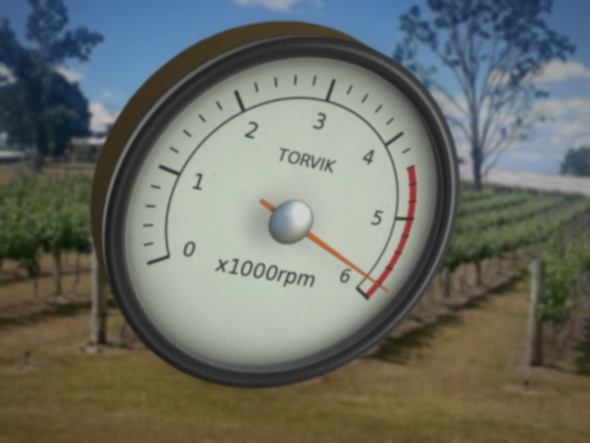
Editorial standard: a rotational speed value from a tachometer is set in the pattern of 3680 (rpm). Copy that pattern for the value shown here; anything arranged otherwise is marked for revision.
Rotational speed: 5800 (rpm)
